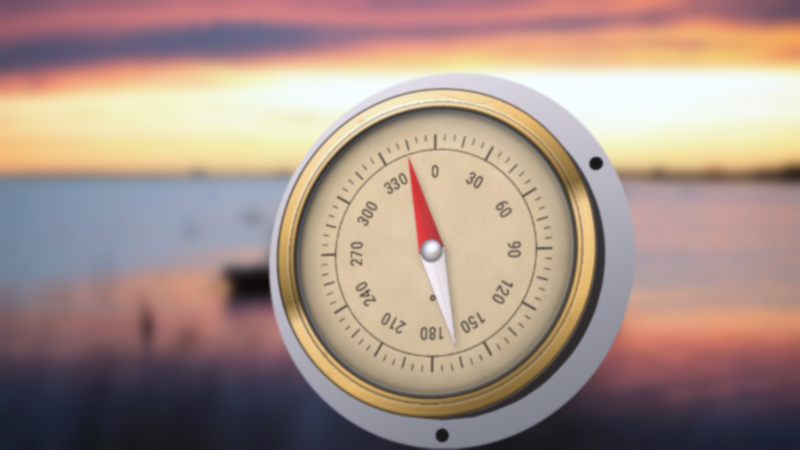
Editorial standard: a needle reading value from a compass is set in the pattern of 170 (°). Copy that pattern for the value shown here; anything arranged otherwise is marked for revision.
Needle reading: 345 (°)
